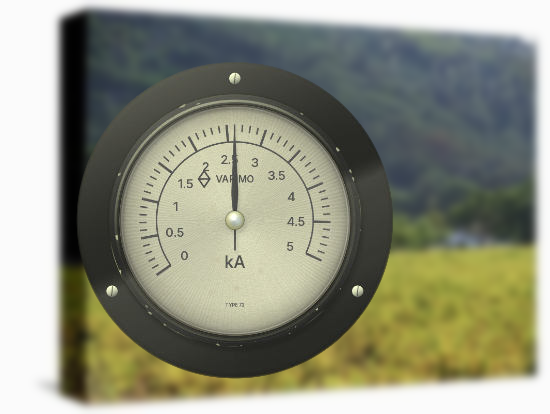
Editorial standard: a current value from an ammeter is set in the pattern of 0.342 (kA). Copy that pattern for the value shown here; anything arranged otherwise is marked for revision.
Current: 2.6 (kA)
